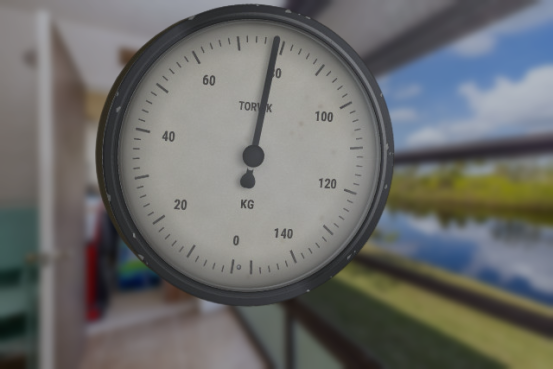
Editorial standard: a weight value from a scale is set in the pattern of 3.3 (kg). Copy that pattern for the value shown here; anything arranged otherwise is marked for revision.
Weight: 78 (kg)
